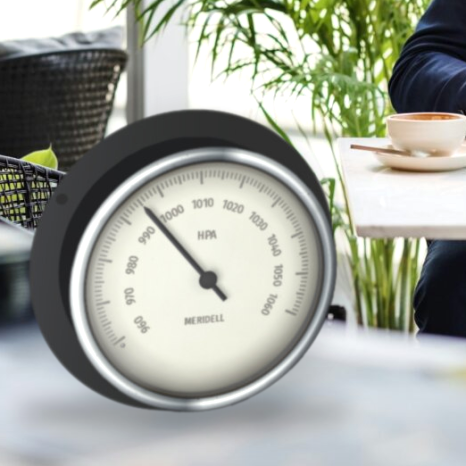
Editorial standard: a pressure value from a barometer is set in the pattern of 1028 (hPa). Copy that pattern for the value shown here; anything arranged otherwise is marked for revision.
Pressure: 995 (hPa)
